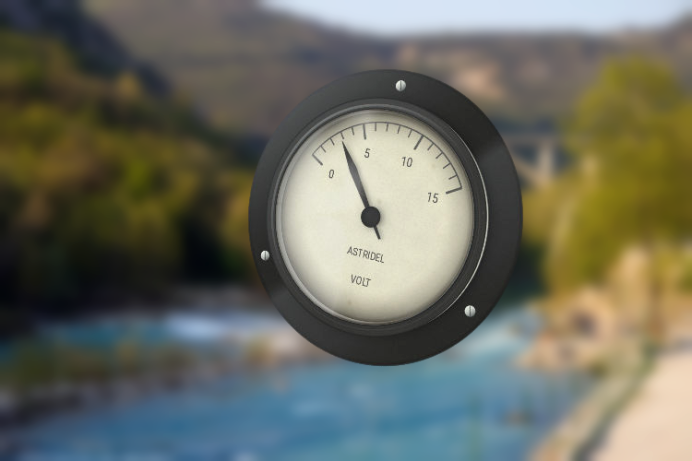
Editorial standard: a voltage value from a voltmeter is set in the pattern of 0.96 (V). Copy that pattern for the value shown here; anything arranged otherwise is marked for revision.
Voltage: 3 (V)
